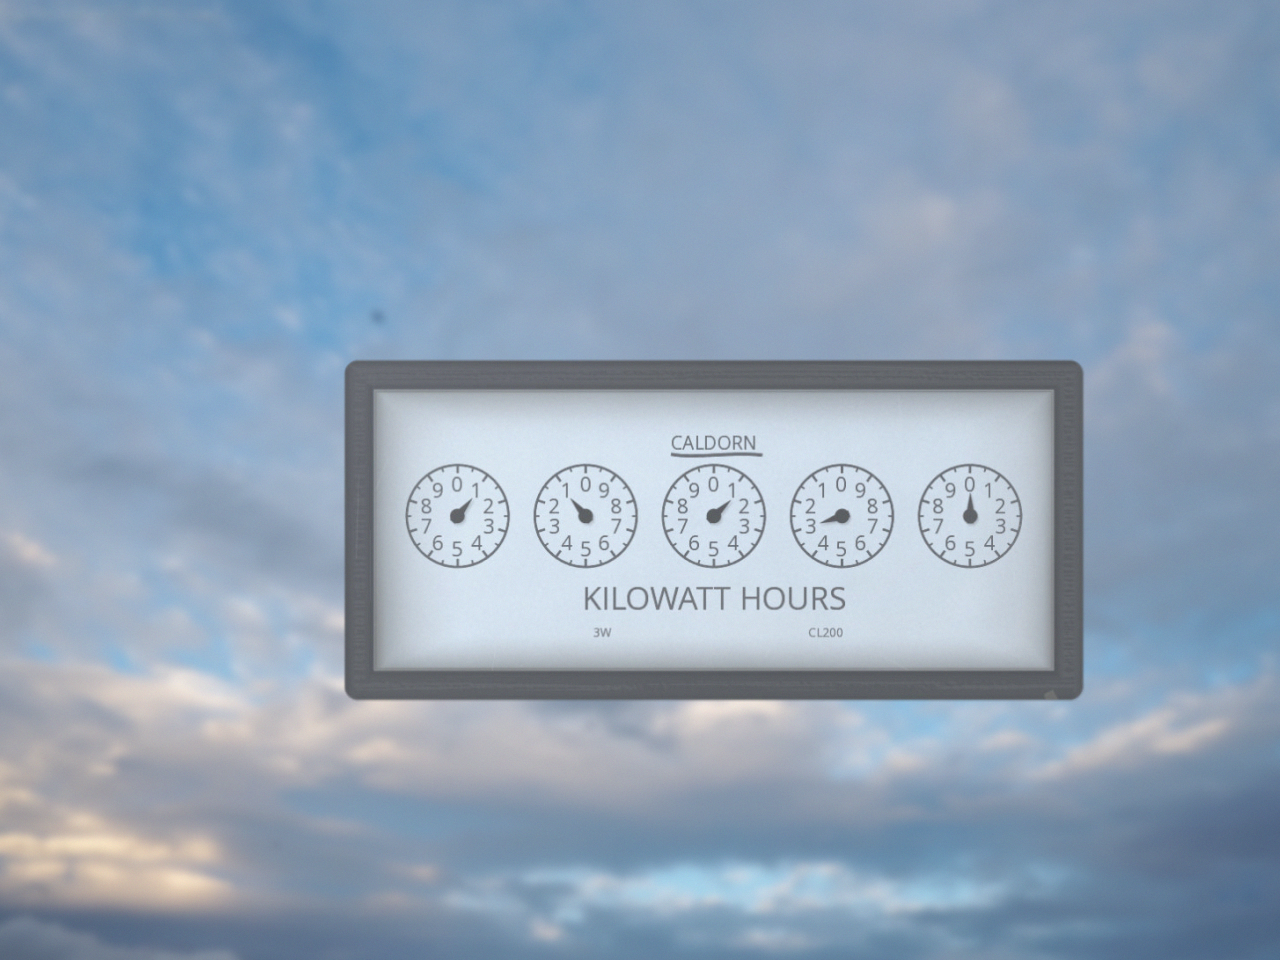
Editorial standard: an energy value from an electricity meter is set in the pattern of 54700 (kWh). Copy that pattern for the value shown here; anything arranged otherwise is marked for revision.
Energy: 11130 (kWh)
